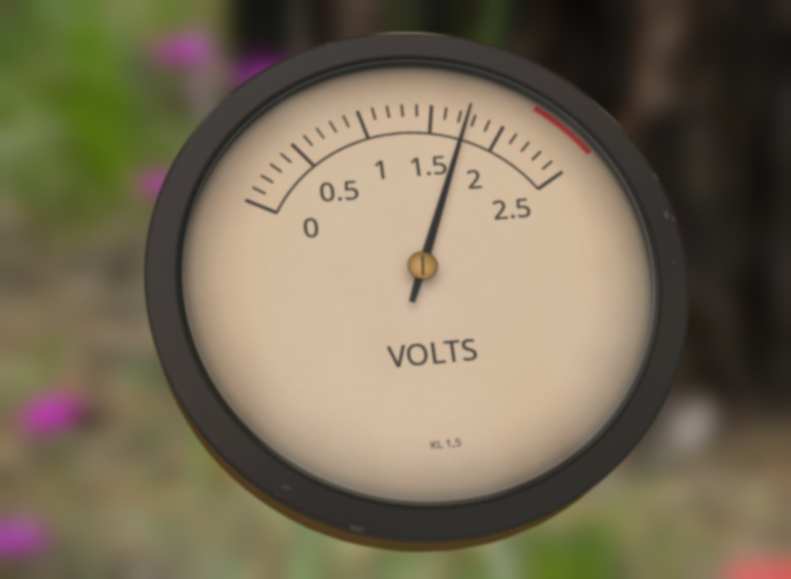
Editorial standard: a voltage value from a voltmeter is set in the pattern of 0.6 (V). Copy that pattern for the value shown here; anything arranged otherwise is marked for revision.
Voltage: 1.75 (V)
